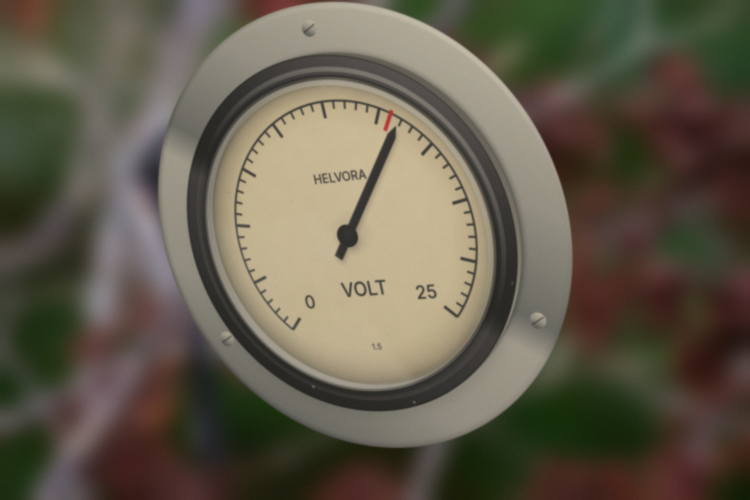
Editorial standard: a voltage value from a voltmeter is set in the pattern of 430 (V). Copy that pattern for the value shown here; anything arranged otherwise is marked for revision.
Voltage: 16 (V)
